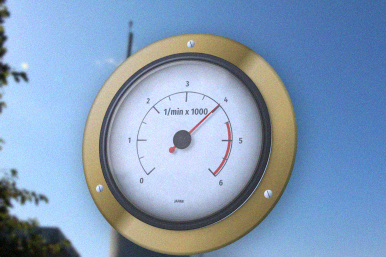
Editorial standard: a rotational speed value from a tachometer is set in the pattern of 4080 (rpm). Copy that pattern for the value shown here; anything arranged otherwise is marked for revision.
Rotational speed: 4000 (rpm)
